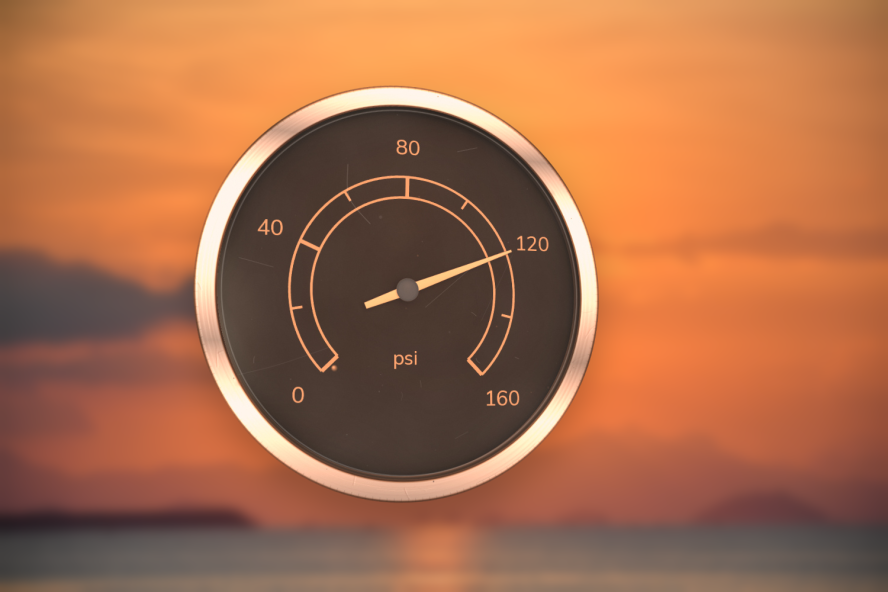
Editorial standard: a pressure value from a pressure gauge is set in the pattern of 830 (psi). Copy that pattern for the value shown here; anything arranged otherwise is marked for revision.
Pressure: 120 (psi)
